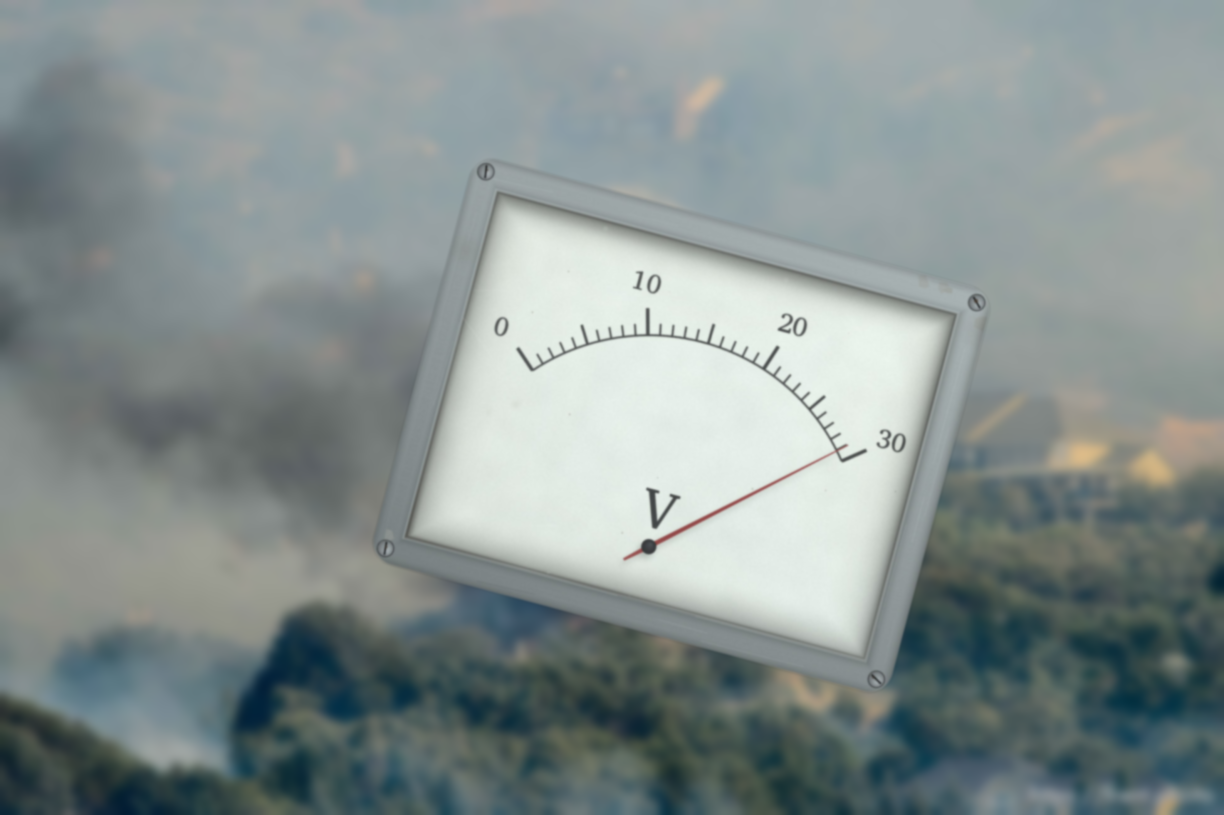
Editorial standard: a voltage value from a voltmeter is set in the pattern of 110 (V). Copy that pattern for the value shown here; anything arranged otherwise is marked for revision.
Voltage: 29 (V)
